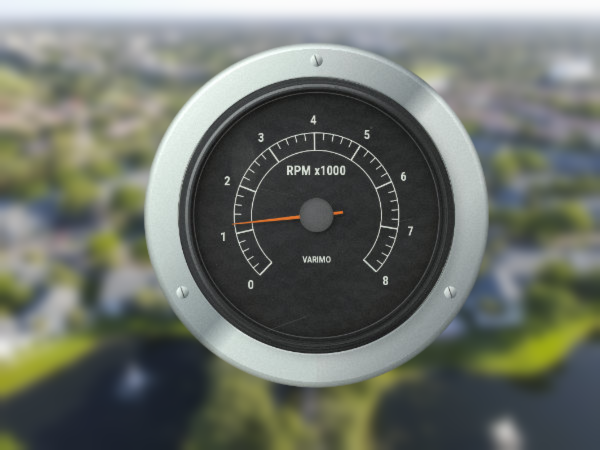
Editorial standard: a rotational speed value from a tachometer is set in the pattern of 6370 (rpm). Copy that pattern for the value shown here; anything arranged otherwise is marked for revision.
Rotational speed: 1200 (rpm)
